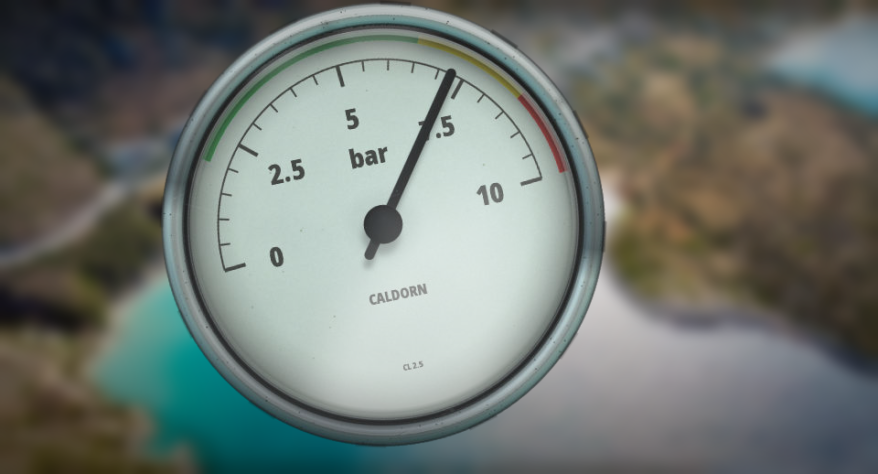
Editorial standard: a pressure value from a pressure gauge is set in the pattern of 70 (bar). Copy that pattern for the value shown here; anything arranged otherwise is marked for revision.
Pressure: 7.25 (bar)
